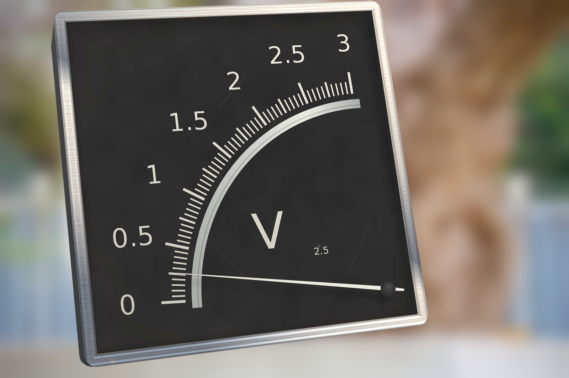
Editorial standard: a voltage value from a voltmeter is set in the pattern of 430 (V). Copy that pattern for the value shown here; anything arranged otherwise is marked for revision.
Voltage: 0.25 (V)
